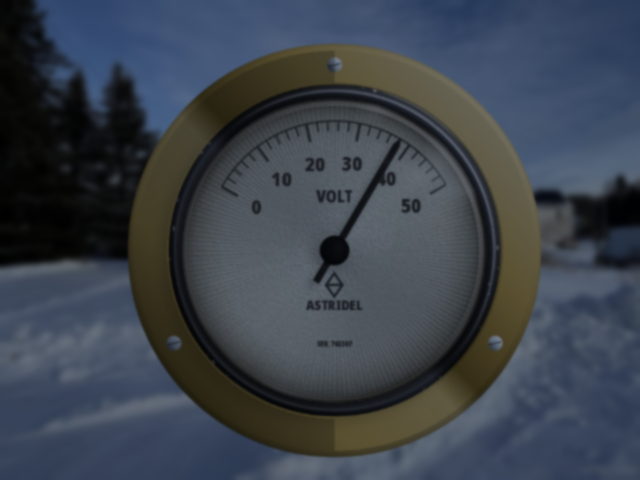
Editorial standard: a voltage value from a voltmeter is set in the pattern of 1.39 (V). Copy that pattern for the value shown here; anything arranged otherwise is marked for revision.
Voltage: 38 (V)
